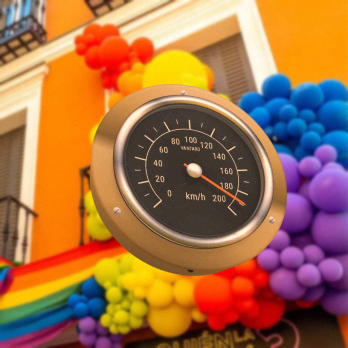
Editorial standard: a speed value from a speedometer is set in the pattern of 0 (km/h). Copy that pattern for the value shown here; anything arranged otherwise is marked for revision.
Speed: 190 (km/h)
